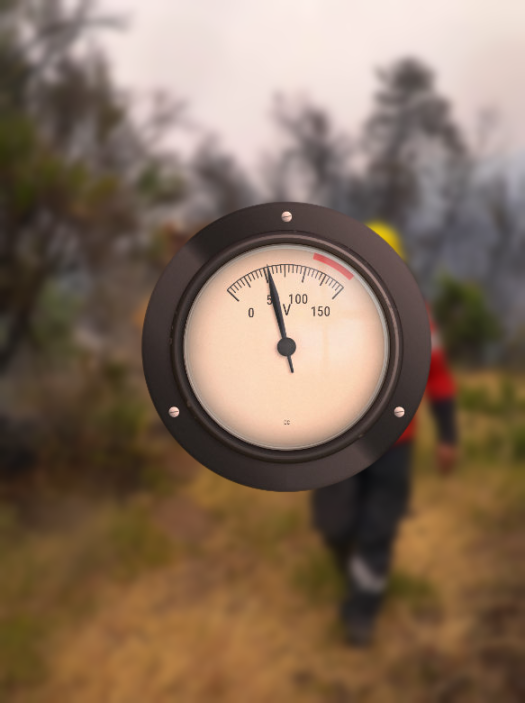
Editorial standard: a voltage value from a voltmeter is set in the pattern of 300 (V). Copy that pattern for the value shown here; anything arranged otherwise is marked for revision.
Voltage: 55 (V)
